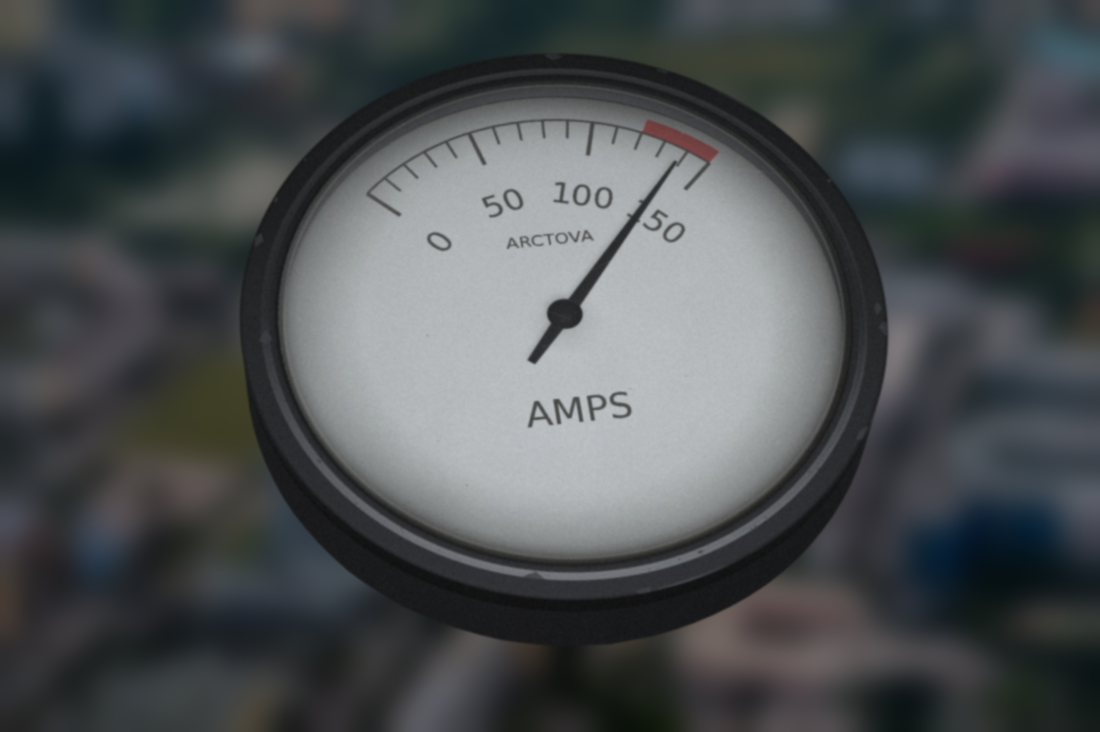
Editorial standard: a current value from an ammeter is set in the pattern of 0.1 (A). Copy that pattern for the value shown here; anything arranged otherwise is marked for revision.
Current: 140 (A)
